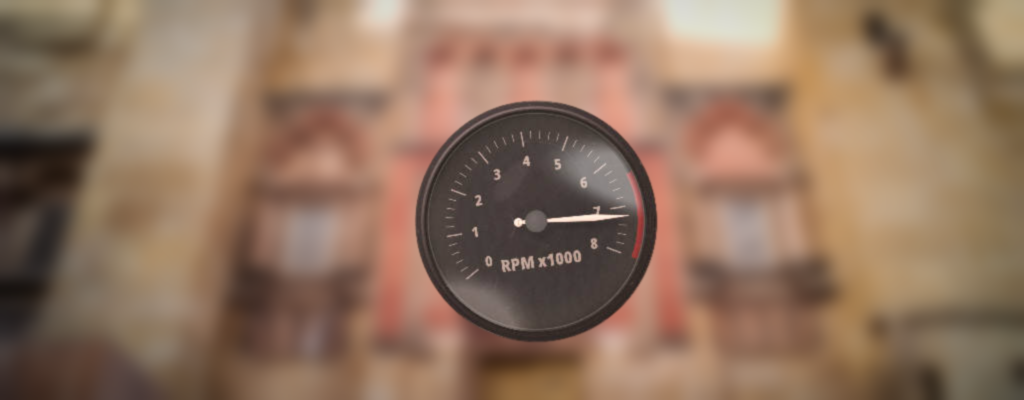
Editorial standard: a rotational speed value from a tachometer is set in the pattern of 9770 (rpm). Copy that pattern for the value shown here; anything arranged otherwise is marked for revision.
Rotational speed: 7200 (rpm)
